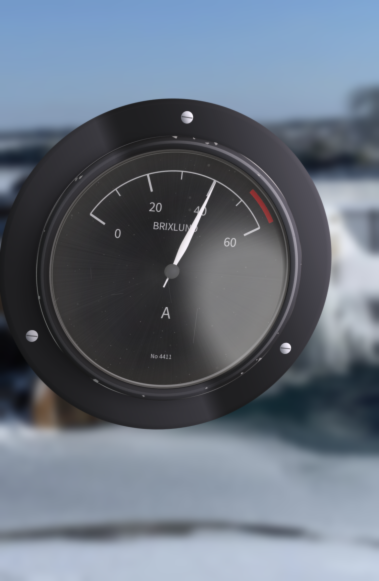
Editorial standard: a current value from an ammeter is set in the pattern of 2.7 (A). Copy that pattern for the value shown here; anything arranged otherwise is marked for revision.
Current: 40 (A)
